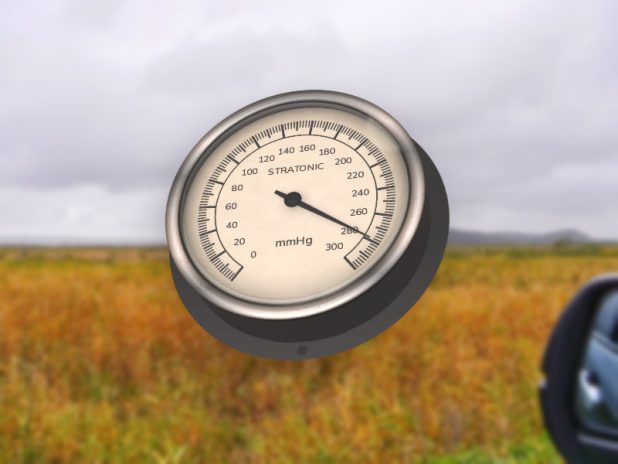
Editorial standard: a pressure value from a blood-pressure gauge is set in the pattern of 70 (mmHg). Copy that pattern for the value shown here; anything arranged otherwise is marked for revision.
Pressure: 280 (mmHg)
